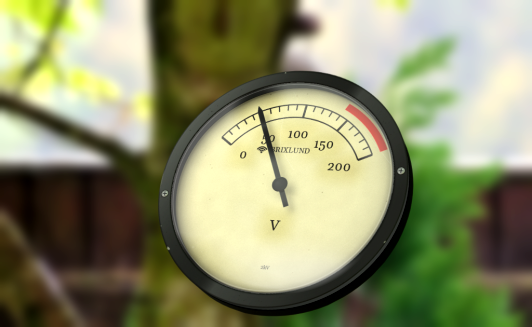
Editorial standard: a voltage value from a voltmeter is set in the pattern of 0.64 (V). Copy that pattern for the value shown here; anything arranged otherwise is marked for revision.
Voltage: 50 (V)
